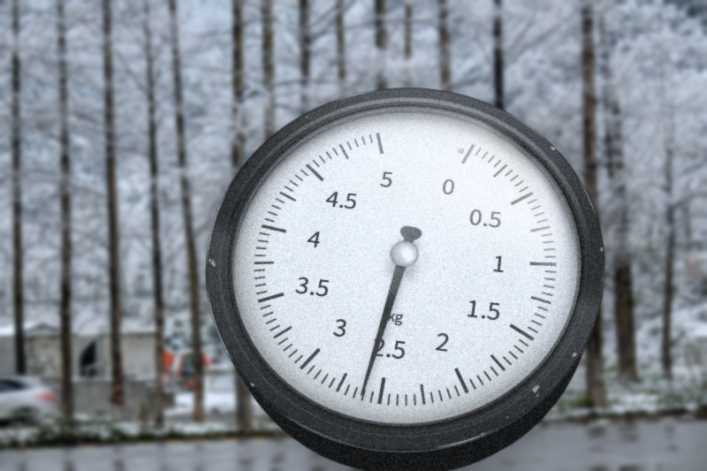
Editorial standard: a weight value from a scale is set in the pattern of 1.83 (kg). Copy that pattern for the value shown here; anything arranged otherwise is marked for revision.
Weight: 2.6 (kg)
